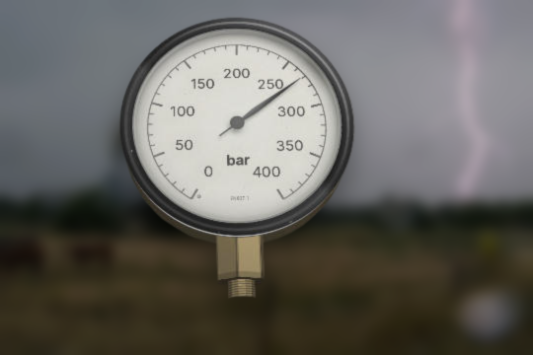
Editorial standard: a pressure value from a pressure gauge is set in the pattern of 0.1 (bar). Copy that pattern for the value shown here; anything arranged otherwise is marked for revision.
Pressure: 270 (bar)
